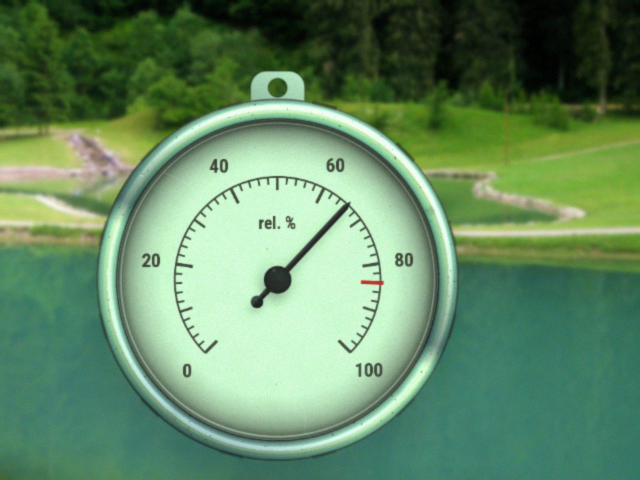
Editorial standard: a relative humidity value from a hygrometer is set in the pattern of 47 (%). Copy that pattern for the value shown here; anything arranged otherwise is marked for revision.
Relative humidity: 66 (%)
